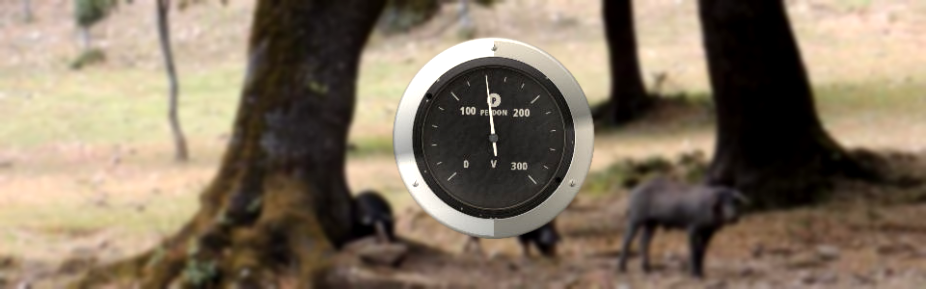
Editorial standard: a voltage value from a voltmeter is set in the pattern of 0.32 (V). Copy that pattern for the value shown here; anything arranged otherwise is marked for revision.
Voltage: 140 (V)
